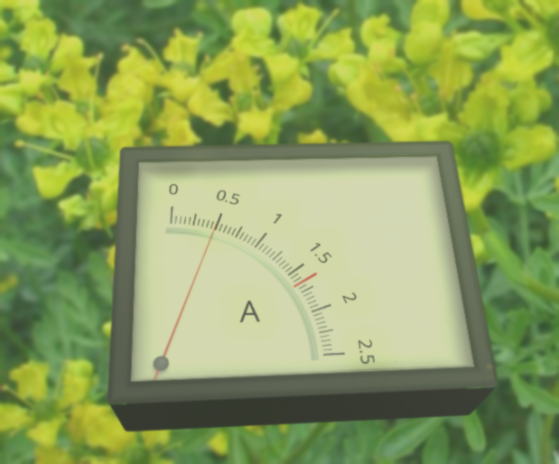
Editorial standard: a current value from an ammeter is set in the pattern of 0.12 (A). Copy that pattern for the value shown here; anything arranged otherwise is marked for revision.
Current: 0.5 (A)
